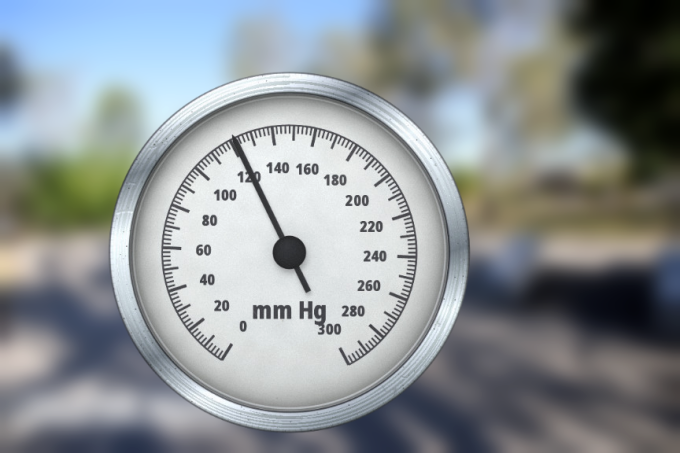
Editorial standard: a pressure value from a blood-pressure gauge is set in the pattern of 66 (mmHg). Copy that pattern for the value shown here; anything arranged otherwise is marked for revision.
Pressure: 122 (mmHg)
